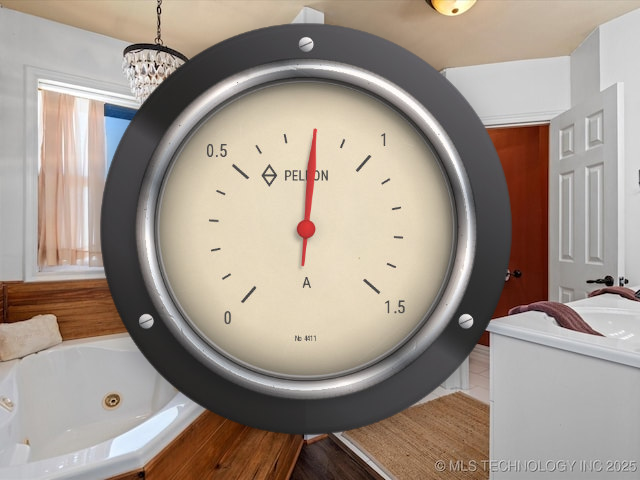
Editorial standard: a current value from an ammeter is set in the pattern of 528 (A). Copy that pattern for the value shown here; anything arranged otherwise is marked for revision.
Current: 0.8 (A)
